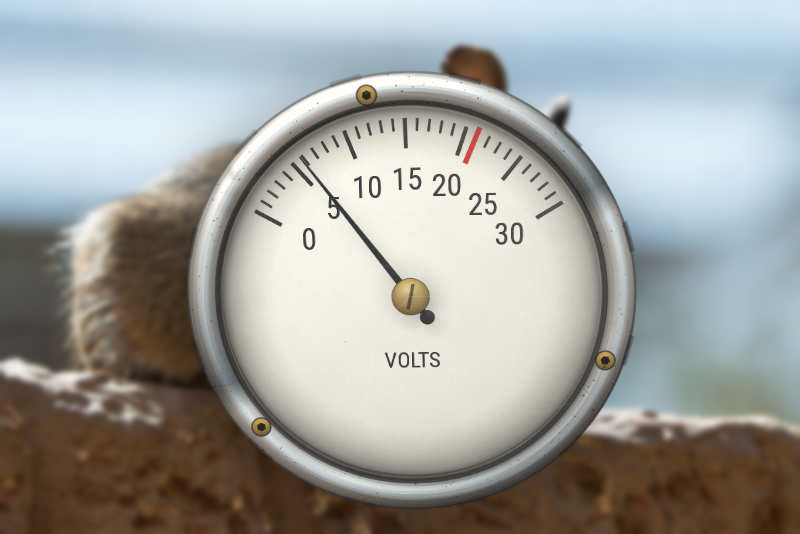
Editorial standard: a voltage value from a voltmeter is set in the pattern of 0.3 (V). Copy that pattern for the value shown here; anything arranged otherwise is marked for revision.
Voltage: 6 (V)
